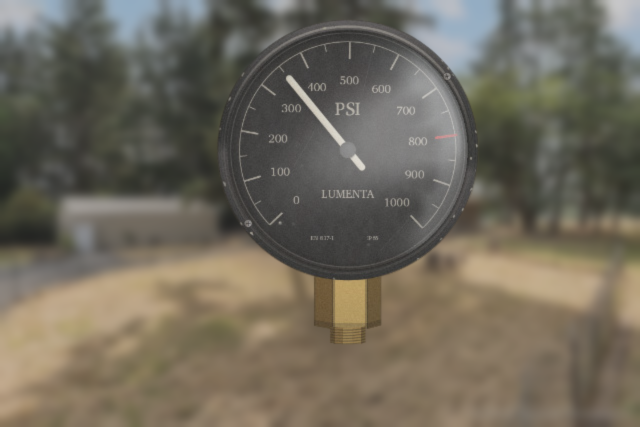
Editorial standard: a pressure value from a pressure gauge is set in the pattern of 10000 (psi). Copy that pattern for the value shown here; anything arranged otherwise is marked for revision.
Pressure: 350 (psi)
